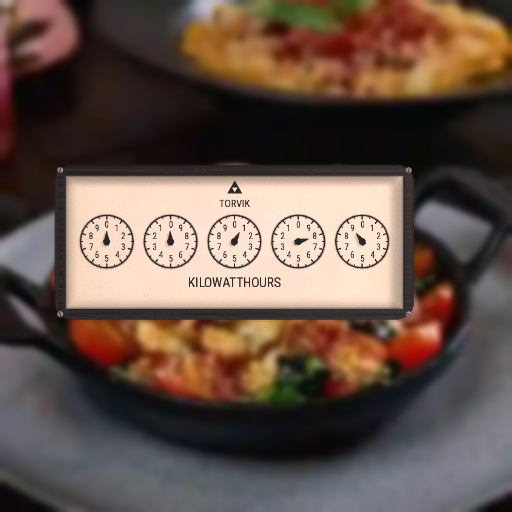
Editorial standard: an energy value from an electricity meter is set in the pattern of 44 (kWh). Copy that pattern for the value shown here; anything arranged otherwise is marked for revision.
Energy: 79 (kWh)
